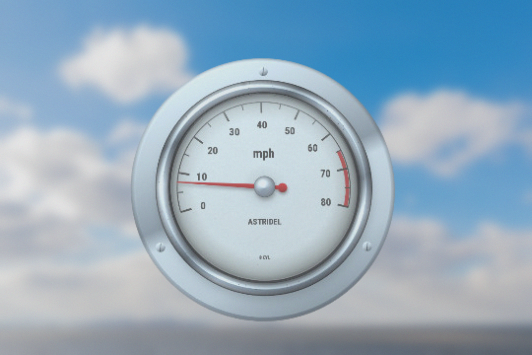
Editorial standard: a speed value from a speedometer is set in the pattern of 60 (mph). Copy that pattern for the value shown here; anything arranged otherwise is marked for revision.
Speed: 7.5 (mph)
